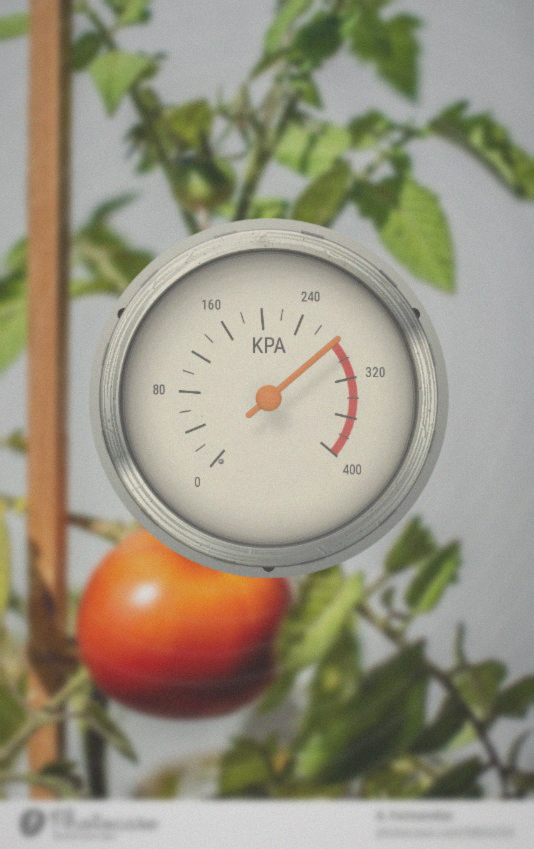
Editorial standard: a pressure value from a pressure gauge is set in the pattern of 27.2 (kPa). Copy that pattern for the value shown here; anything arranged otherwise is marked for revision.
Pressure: 280 (kPa)
